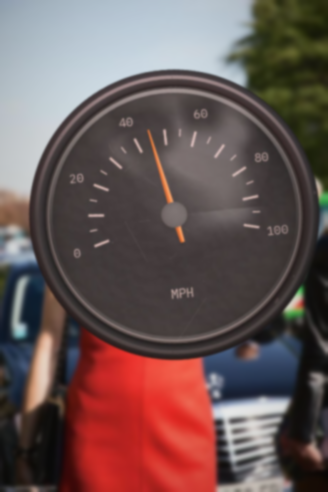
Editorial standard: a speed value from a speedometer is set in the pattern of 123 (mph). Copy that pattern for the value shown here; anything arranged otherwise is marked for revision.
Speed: 45 (mph)
